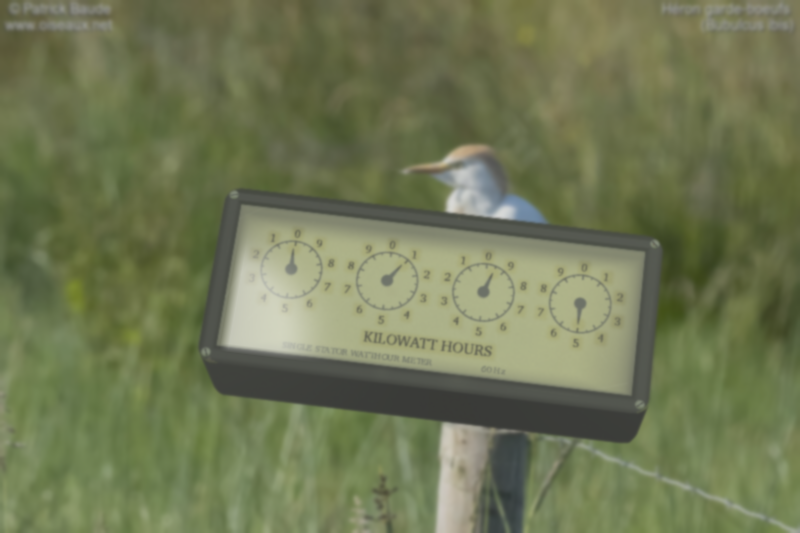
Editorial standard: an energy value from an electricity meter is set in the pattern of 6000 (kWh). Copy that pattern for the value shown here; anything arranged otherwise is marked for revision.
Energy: 95 (kWh)
